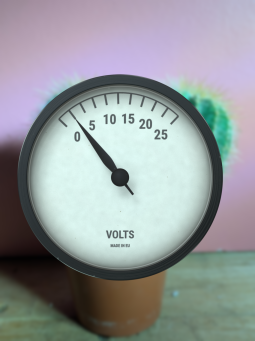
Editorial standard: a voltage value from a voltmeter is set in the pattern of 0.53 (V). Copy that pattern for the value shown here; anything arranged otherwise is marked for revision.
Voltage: 2.5 (V)
